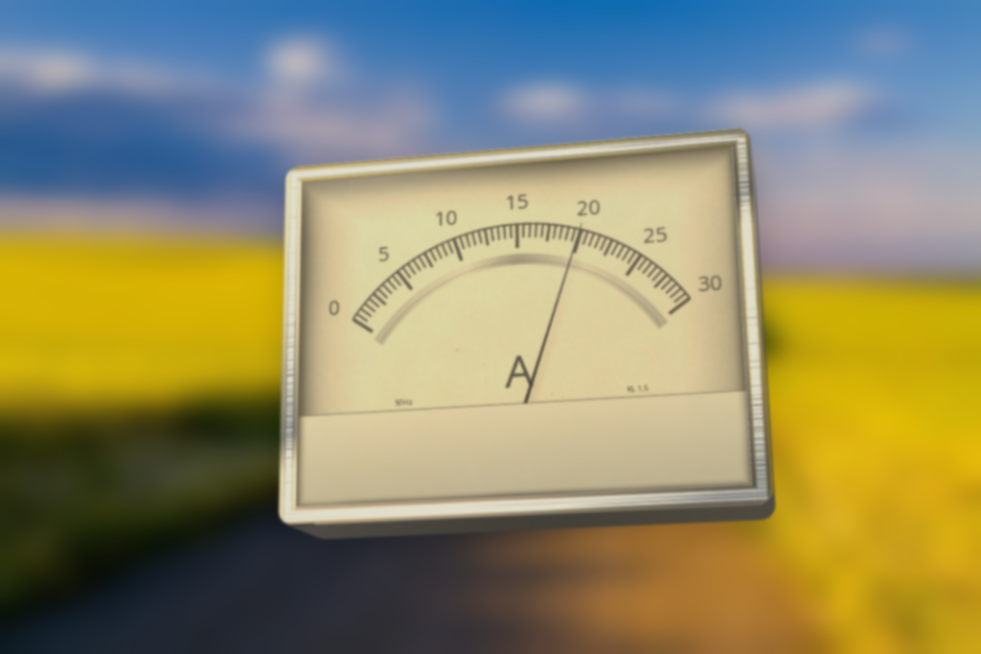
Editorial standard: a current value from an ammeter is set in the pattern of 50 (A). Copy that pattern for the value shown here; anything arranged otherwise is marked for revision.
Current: 20 (A)
